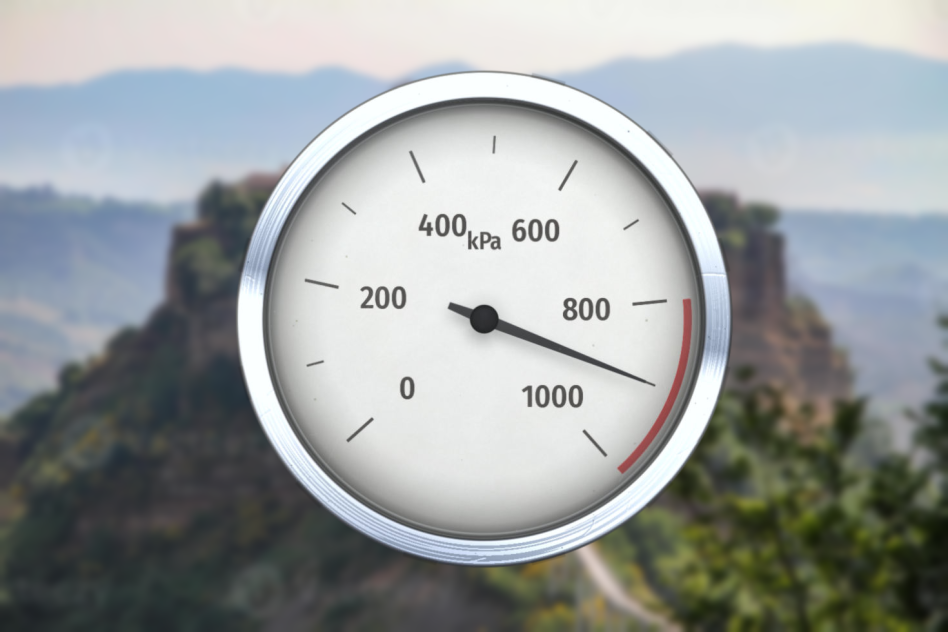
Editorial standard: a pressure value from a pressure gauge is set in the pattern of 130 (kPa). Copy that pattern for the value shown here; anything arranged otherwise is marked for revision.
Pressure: 900 (kPa)
